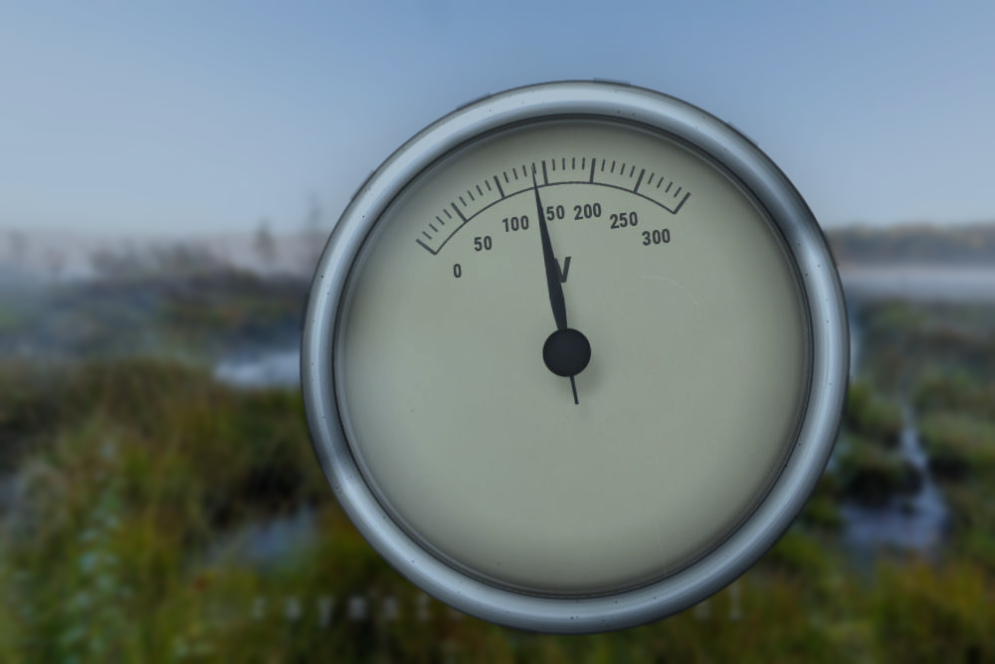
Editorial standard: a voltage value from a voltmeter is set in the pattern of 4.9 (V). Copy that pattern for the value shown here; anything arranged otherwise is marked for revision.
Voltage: 140 (V)
